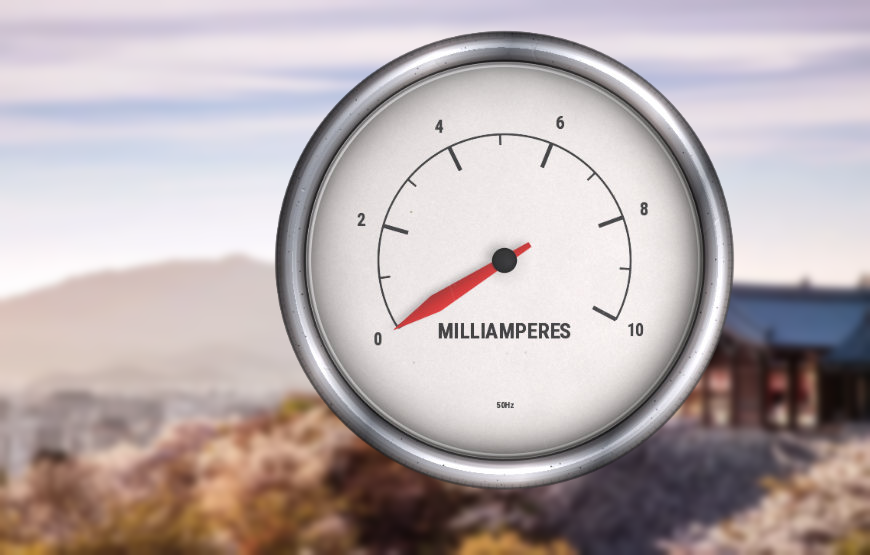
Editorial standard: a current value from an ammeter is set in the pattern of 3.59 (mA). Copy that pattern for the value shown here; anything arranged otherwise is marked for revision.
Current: 0 (mA)
